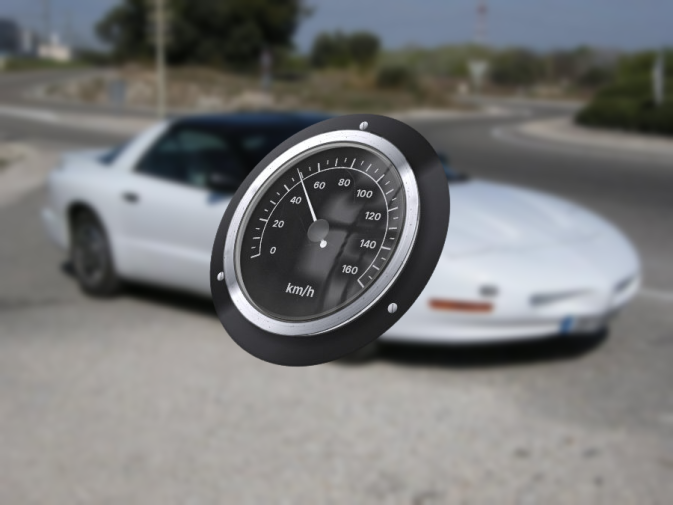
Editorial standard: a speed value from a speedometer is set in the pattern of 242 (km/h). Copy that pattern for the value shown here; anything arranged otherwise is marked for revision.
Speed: 50 (km/h)
